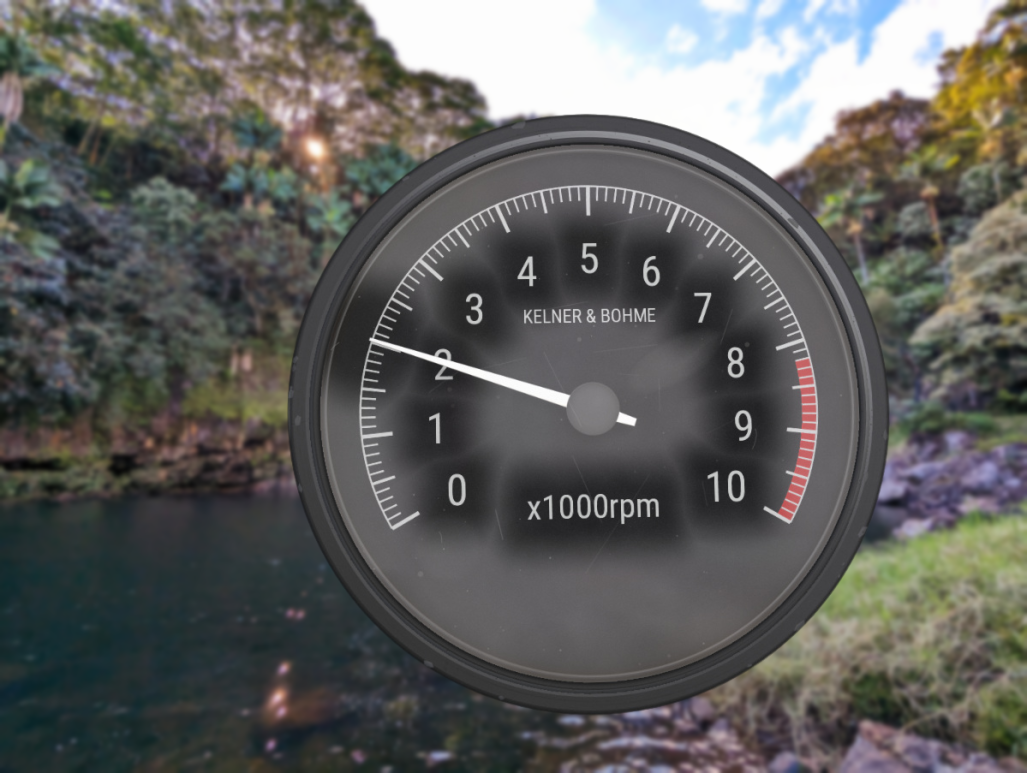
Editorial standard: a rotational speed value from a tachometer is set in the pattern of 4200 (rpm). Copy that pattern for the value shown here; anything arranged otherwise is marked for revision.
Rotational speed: 2000 (rpm)
